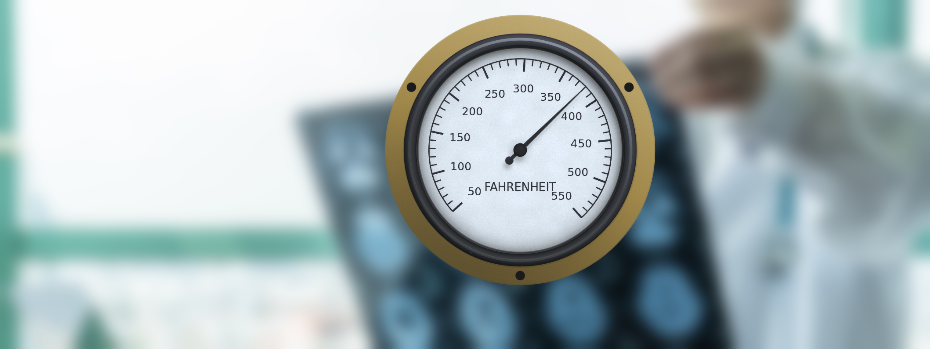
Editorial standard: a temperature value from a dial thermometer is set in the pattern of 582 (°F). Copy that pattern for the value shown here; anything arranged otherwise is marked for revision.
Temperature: 380 (°F)
